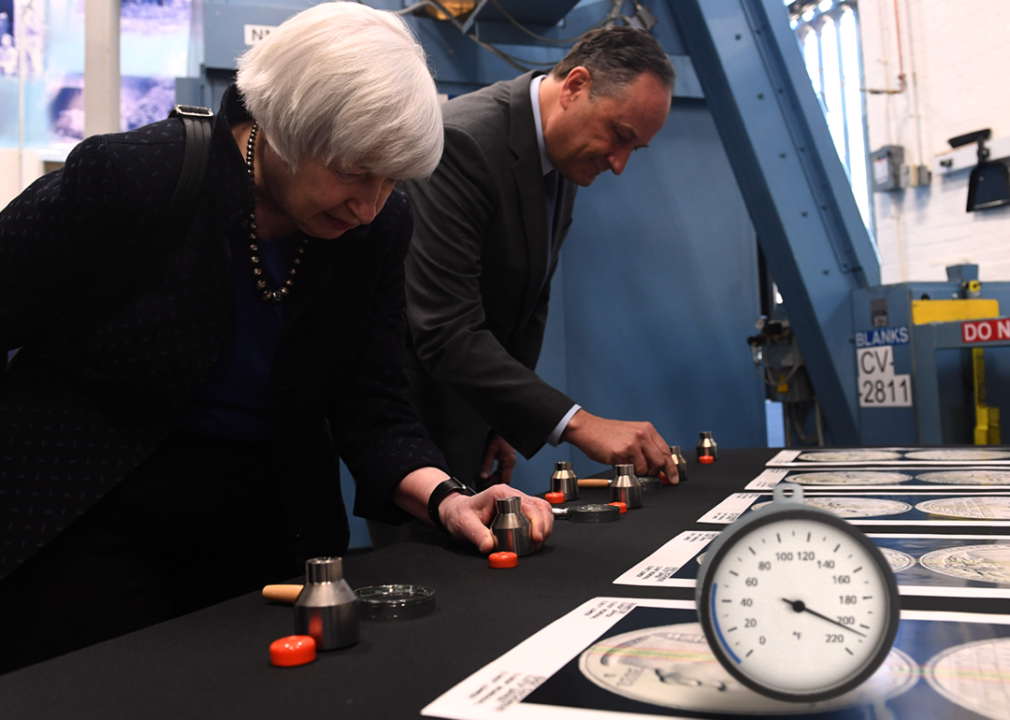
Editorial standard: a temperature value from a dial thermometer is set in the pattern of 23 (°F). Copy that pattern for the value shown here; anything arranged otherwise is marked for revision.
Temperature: 205 (°F)
